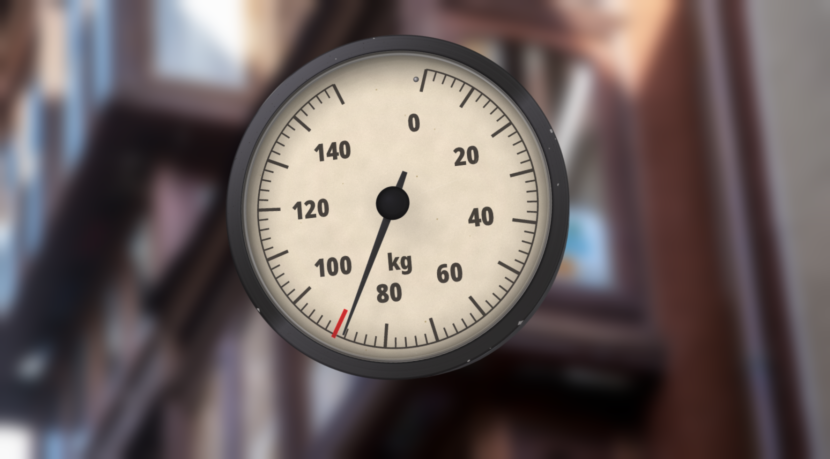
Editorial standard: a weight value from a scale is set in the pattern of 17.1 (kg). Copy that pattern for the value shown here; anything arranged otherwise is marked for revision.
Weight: 88 (kg)
